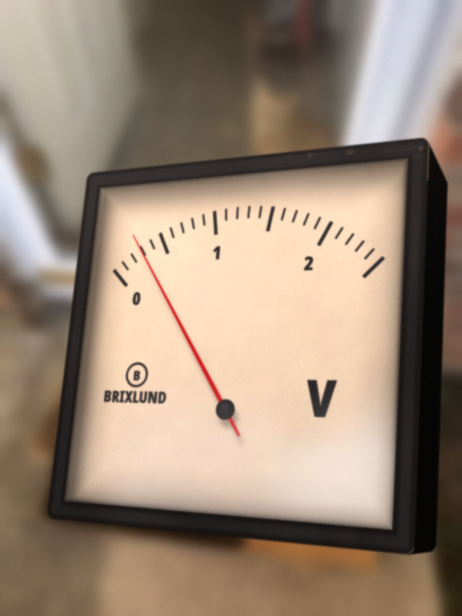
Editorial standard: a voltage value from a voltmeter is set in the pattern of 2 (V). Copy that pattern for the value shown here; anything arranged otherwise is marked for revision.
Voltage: 0.3 (V)
